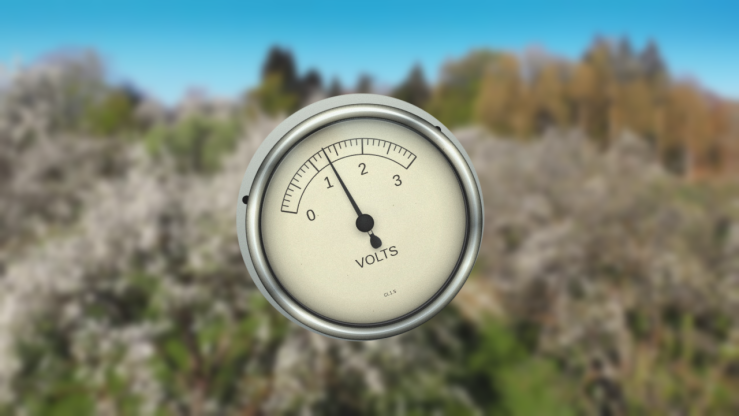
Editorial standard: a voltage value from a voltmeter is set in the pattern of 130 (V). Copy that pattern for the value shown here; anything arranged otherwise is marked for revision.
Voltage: 1.3 (V)
